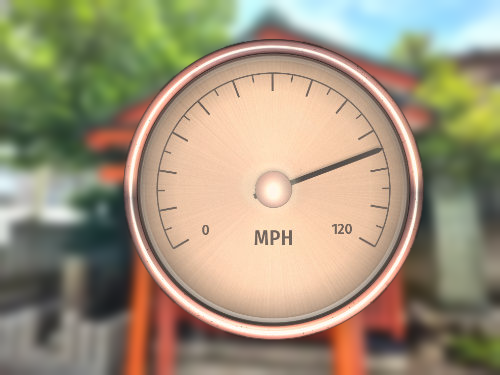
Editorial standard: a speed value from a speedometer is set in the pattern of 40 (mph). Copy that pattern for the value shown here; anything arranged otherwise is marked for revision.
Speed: 95 (mph)
